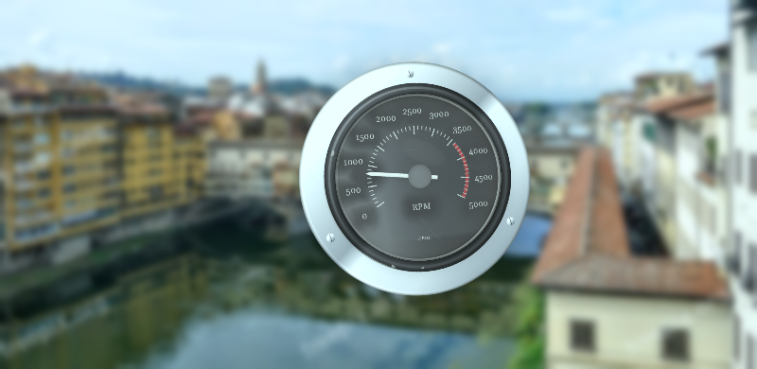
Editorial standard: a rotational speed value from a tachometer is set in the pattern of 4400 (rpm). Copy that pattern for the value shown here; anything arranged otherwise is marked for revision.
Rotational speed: 800 (rpm)
